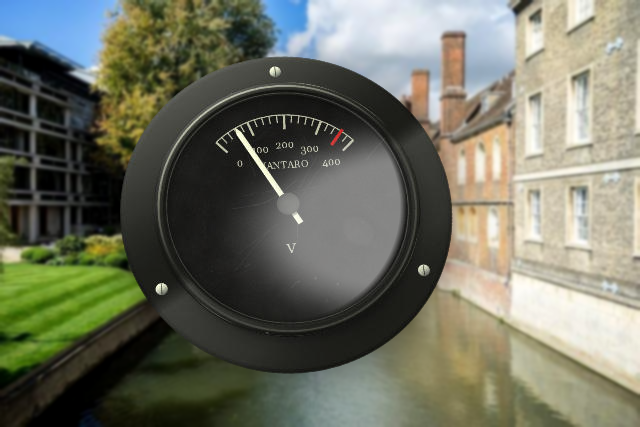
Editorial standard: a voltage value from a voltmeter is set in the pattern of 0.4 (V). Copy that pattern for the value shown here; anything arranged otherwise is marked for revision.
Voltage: 60 (V)
